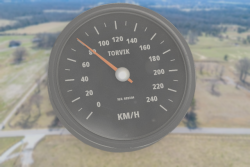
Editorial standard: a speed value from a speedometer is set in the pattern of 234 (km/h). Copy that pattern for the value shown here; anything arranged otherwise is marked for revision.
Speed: 80 (km/h)
